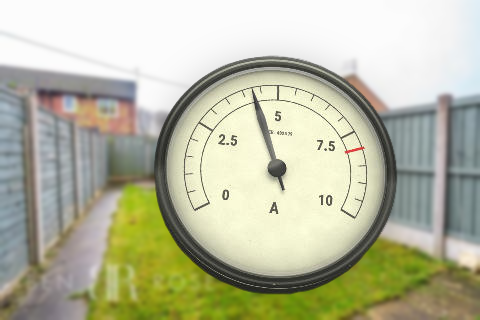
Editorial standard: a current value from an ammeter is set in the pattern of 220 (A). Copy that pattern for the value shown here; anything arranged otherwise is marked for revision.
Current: 4.25 (A)
